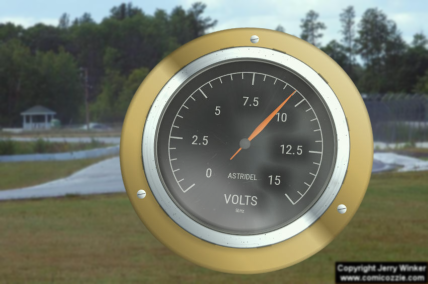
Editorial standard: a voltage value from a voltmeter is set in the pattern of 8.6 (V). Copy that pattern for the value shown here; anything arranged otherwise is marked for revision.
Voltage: 9.5 (V)
